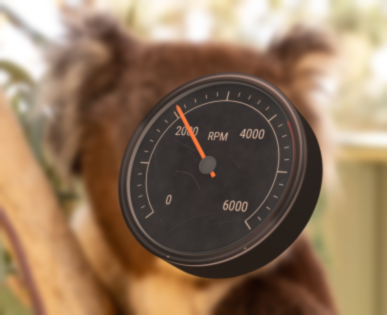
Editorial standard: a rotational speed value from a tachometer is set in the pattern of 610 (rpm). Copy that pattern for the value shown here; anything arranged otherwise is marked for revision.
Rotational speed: 2100 (rpm)
